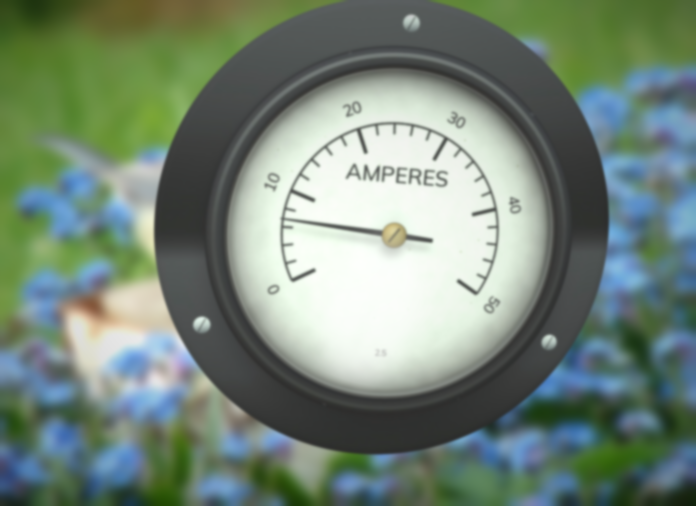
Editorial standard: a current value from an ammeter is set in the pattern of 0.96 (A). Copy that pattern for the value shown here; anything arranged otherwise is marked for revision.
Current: 7 (A)
